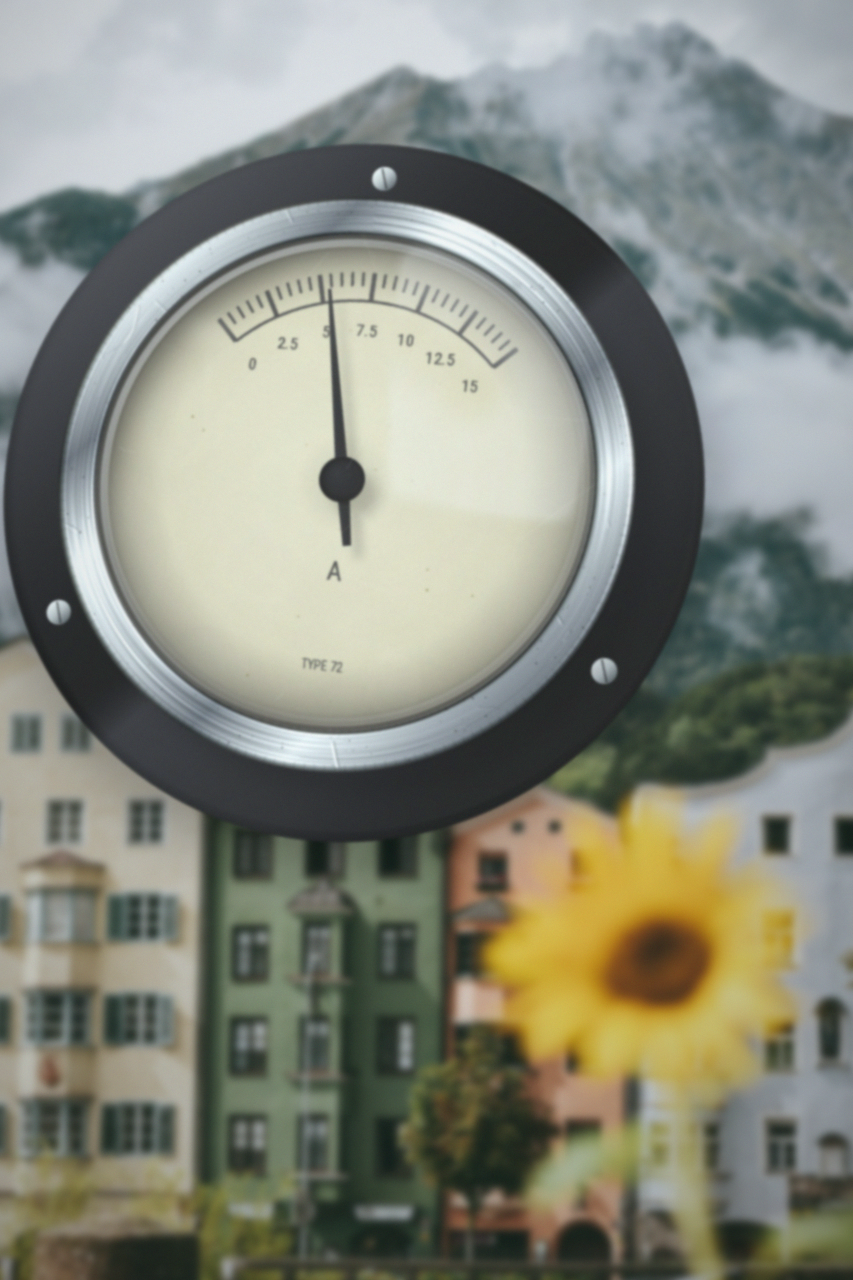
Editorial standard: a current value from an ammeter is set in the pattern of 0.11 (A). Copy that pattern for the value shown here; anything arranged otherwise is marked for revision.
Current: 5.5 (A)
